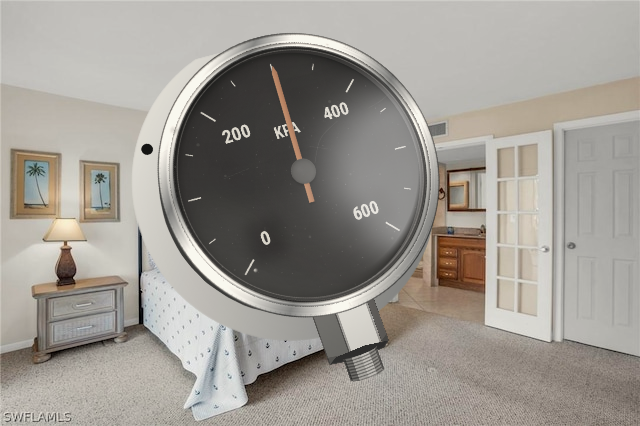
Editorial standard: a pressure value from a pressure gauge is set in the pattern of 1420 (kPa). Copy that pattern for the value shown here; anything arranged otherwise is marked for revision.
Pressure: 300 (kPa)
